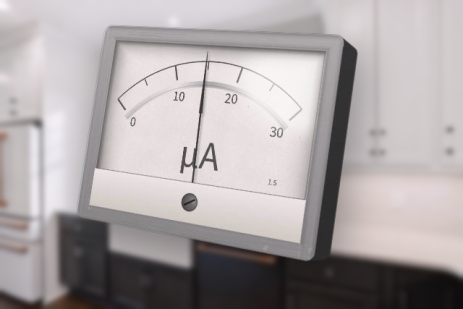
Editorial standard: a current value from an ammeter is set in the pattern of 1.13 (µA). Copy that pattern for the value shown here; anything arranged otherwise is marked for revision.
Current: 15 (µA)
